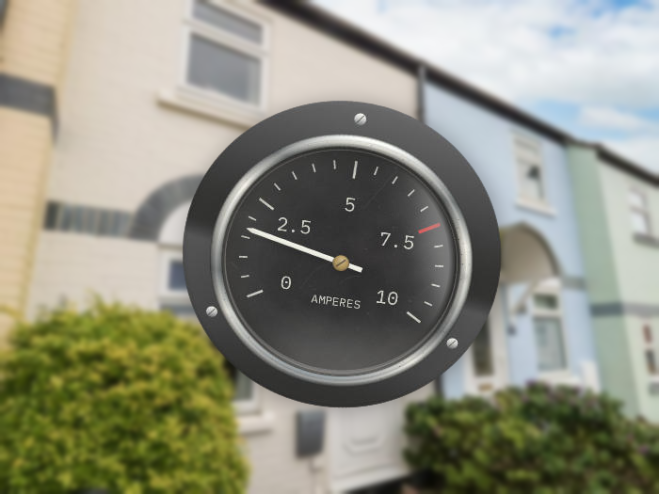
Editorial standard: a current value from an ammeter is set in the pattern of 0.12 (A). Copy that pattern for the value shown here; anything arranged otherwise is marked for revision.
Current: 1.75 (A)
